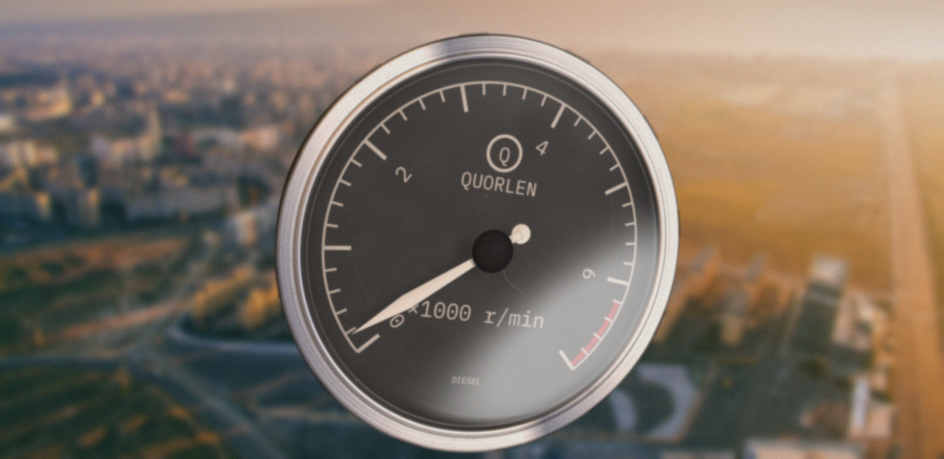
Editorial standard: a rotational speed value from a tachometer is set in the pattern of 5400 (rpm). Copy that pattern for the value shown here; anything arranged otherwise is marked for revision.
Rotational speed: 200 (rpm)
